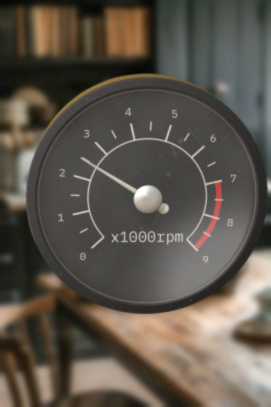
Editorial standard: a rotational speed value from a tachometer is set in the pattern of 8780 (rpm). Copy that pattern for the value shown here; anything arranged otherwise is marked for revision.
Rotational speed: 2500 (rpm)
